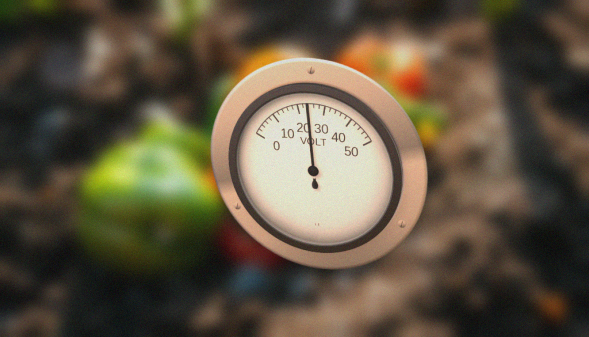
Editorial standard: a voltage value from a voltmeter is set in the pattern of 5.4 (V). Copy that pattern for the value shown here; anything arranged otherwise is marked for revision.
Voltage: 24 (V)
